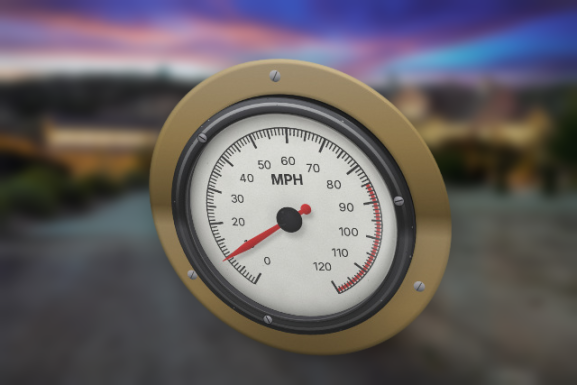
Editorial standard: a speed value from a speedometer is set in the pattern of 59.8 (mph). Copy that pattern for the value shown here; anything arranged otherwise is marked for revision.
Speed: 10 (mph)
